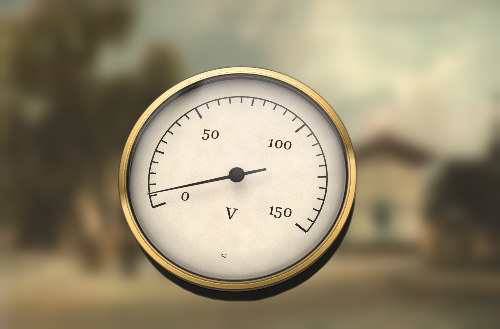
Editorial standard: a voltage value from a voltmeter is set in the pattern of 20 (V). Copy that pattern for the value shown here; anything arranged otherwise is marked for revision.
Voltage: 5 (V)
